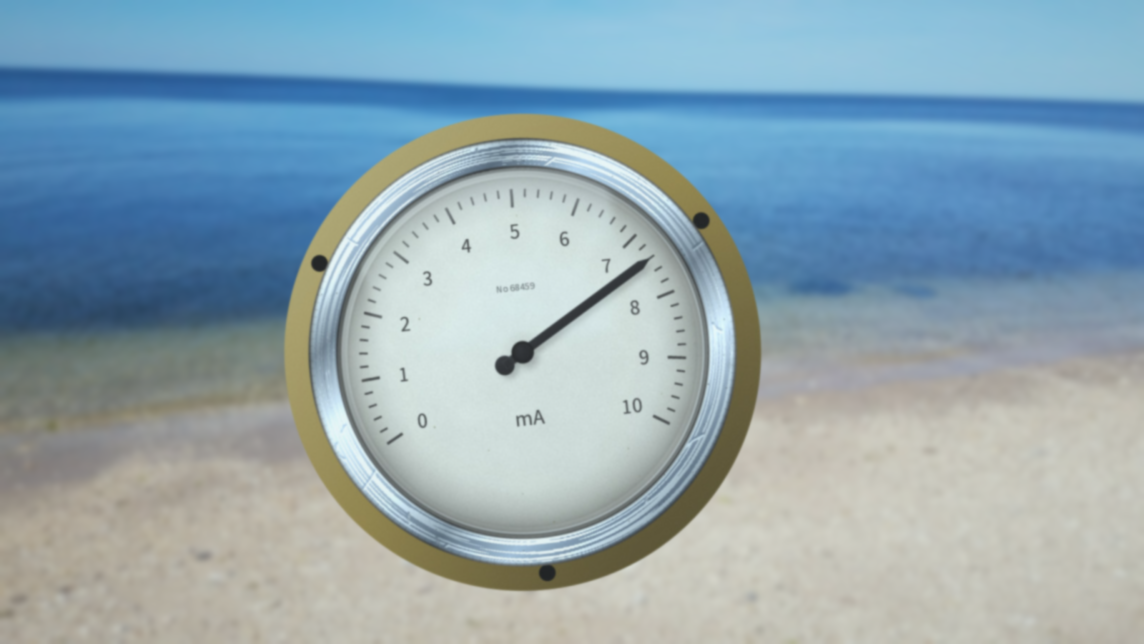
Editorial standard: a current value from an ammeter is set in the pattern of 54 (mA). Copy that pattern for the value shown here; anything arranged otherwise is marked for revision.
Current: 7.4 (mA)
